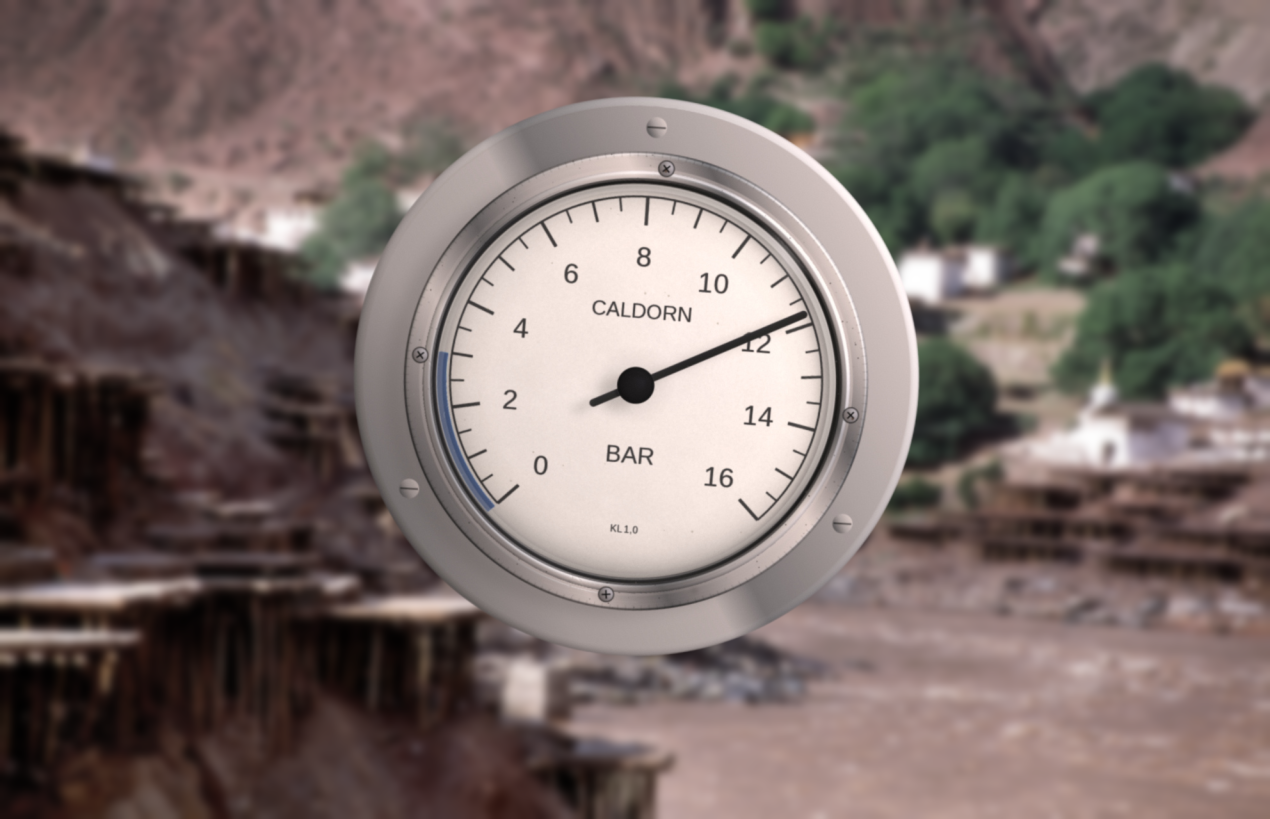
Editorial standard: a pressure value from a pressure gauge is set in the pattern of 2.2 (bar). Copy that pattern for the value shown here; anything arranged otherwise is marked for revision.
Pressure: 11.75 (bar)
